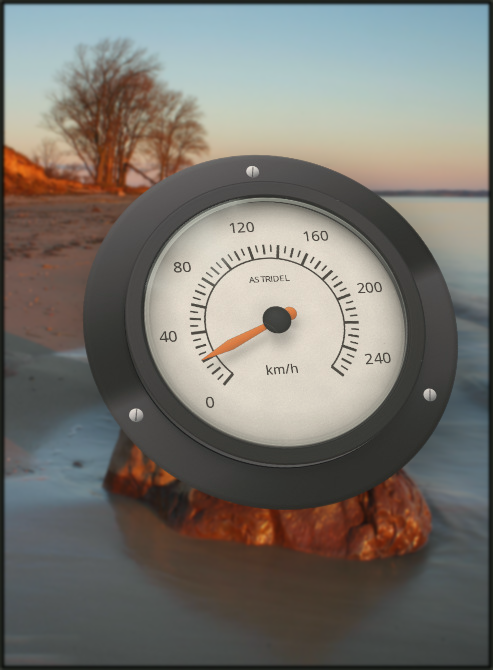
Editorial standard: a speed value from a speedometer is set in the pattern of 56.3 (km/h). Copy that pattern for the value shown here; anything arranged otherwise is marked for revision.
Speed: 20 (km/h)
